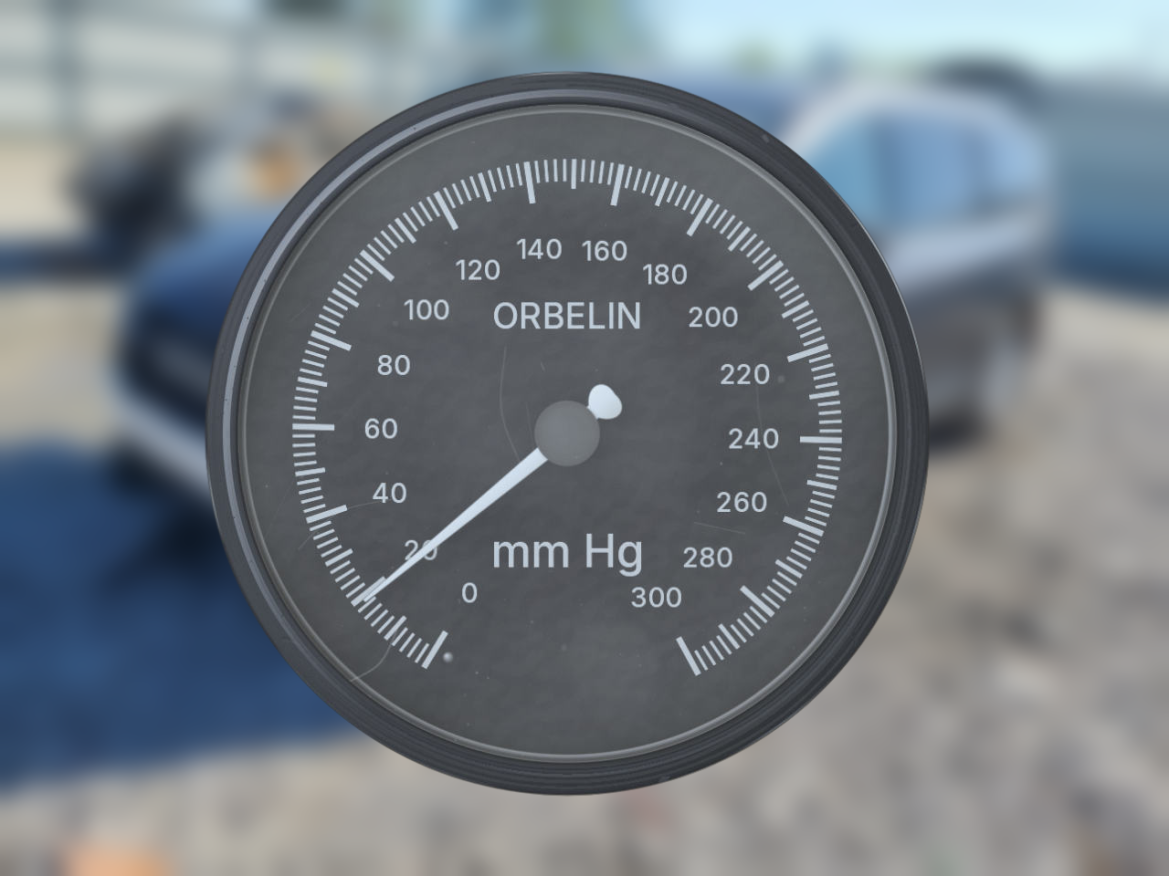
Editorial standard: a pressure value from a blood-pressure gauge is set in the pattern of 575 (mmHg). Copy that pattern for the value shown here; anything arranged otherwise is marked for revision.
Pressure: 19 (mmHg)
